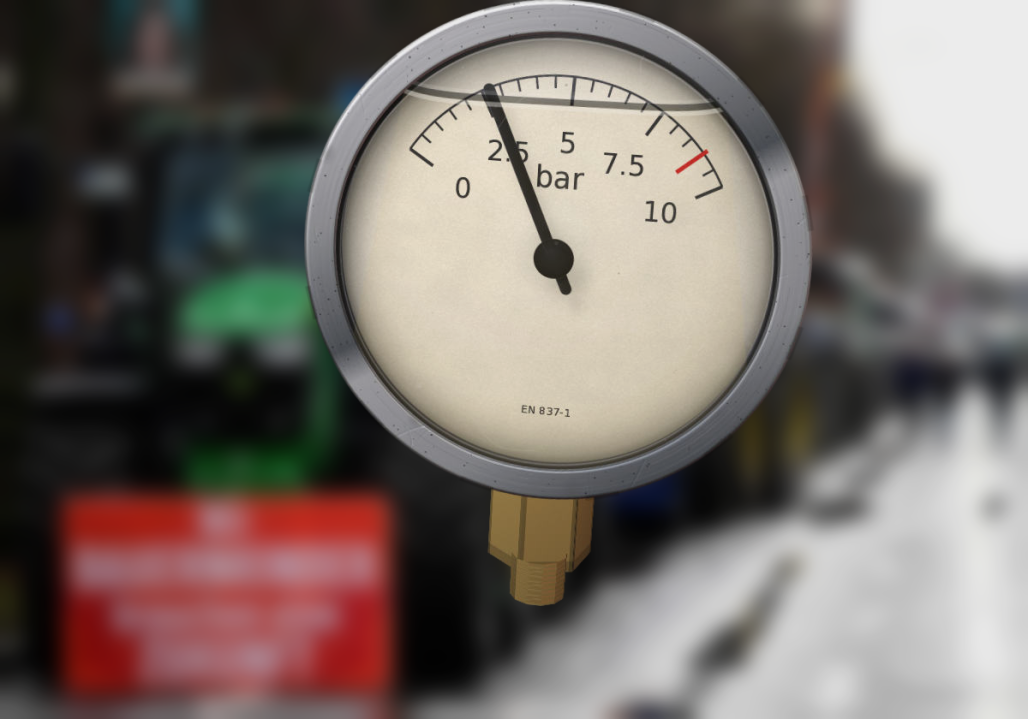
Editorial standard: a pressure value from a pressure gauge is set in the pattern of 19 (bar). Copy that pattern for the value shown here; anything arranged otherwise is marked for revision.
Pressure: 2.75 (bar)
